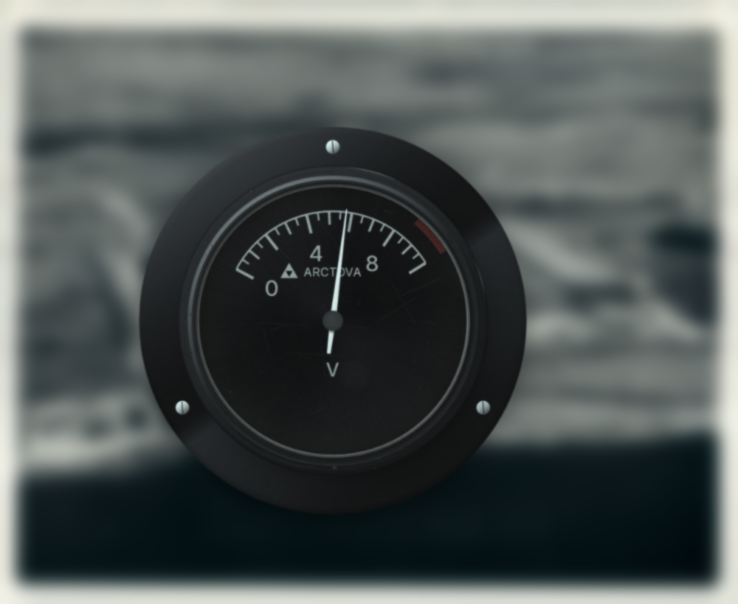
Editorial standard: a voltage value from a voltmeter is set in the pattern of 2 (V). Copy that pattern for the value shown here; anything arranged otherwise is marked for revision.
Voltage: 5.75 (V)
